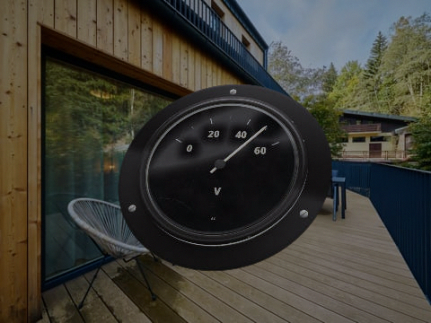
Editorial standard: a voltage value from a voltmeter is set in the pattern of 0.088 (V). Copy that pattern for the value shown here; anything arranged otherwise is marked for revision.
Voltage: 50 (V)
